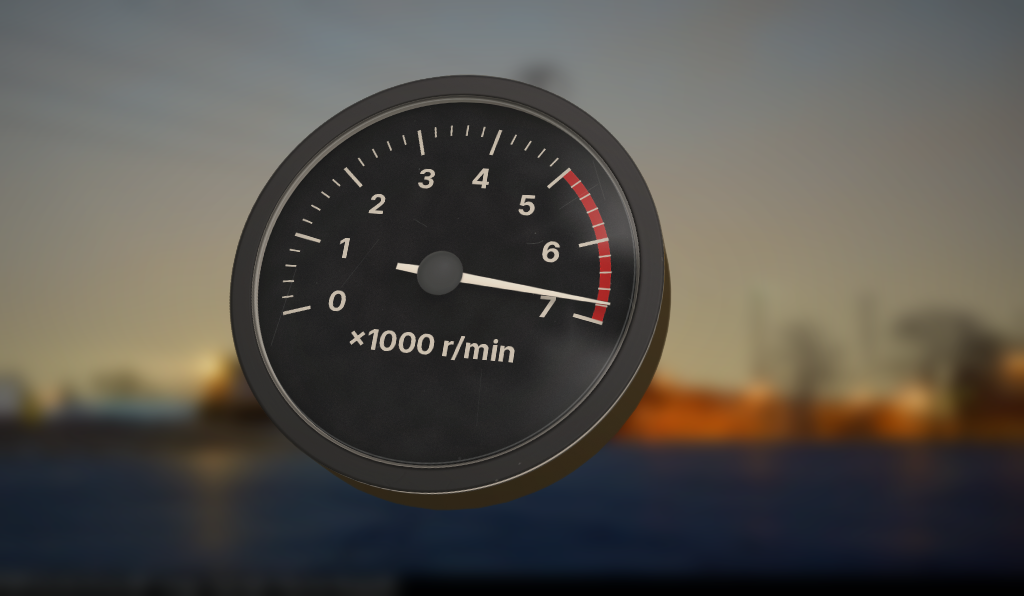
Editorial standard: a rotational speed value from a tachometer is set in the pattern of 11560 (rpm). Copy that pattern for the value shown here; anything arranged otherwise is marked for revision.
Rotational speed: 6800 (rpm)
